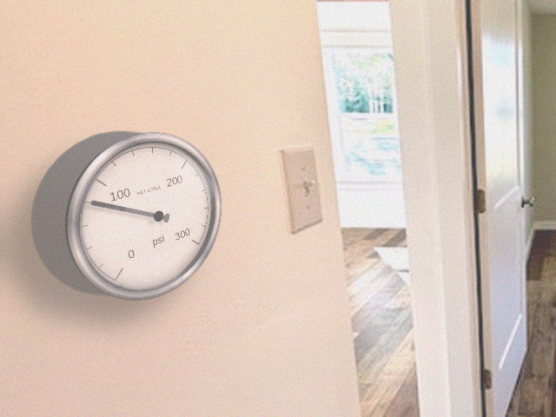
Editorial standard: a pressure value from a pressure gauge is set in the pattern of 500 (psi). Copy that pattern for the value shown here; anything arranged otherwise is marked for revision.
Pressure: 80 (psi)
